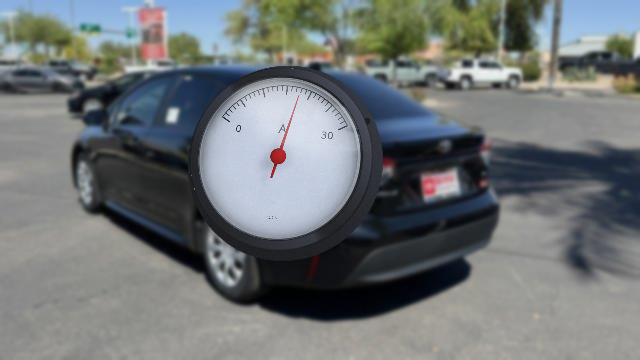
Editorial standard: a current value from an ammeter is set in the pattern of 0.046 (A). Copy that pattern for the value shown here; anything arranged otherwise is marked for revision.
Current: 18 (A)
